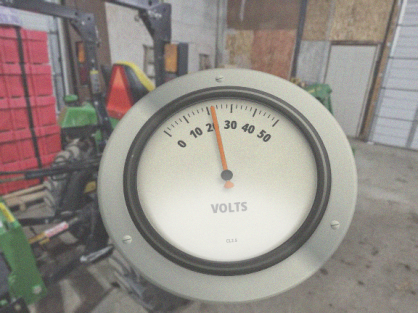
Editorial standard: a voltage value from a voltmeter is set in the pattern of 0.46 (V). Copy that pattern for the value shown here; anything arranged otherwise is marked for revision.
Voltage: 22 (V)
